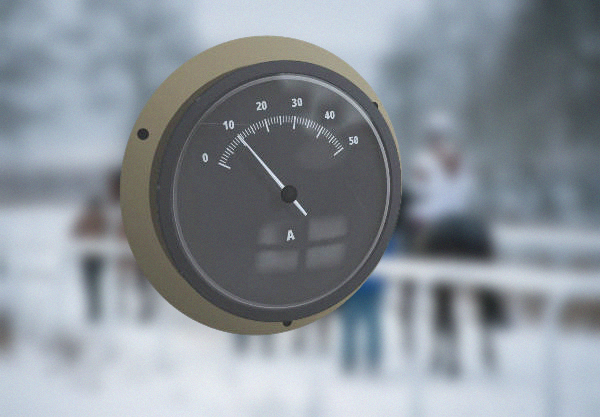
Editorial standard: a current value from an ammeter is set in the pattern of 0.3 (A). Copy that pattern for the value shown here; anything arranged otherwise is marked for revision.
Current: 10 (A)
